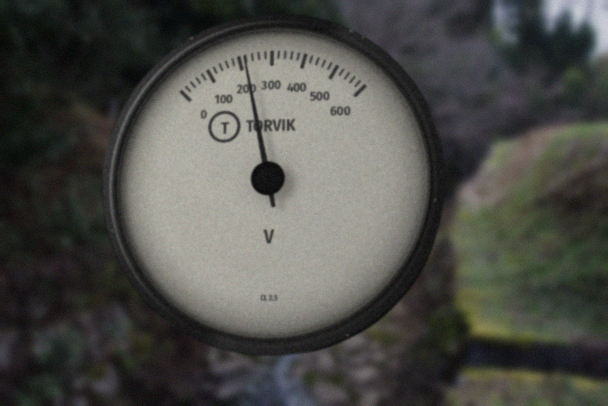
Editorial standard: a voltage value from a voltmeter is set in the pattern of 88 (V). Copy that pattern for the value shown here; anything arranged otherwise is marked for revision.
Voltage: 220 (V)
